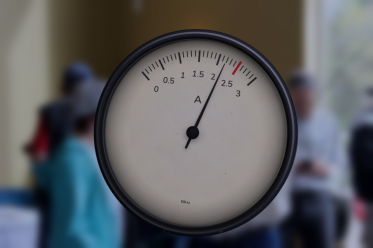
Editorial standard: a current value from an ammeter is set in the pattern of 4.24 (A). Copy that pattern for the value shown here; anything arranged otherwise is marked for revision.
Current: 2.2 (A)
